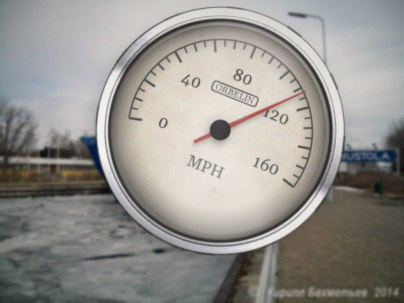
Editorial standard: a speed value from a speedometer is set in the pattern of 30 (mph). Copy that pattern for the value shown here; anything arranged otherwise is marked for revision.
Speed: 112.5 (mph)
